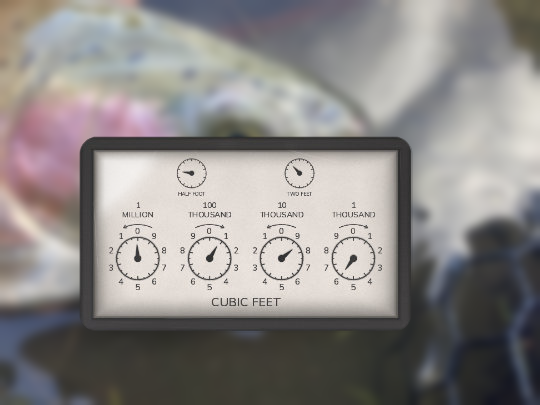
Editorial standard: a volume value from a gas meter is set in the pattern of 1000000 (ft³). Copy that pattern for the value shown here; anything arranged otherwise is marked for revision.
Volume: 8600 (ft³)
